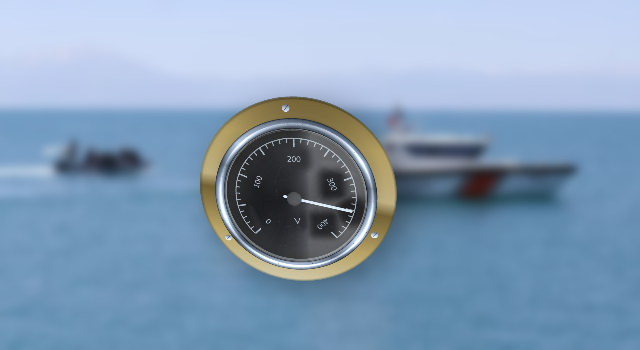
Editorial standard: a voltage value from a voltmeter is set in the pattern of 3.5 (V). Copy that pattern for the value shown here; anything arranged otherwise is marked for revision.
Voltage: 350 (V)
